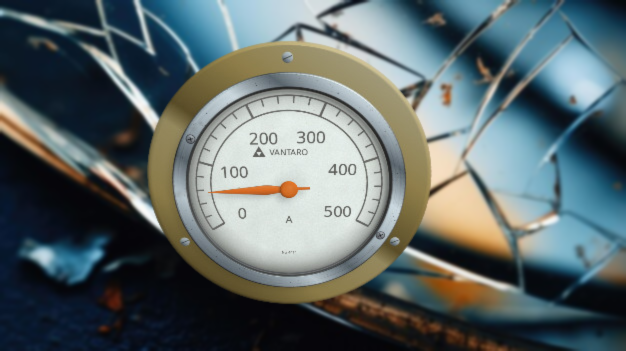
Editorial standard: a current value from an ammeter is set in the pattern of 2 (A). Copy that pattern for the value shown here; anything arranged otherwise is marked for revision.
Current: 60 (A)
